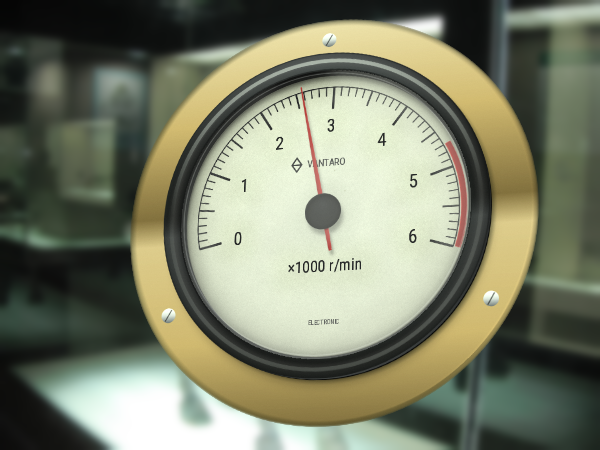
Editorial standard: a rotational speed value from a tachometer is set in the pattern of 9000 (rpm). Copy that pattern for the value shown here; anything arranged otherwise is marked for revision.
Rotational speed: 2600 (rpm)
